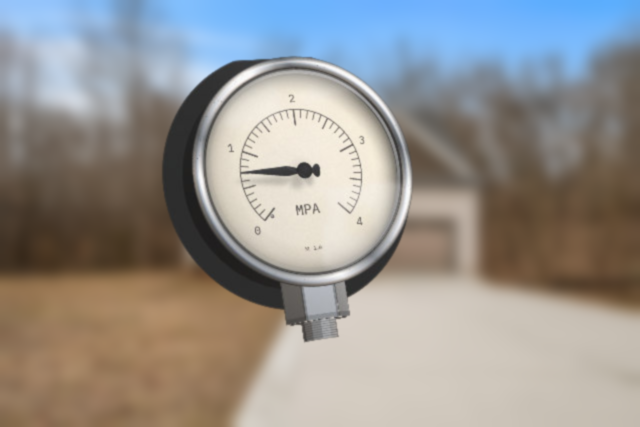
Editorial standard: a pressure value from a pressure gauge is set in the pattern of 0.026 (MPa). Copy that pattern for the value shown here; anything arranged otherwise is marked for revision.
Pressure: 0.7 (MPa)
